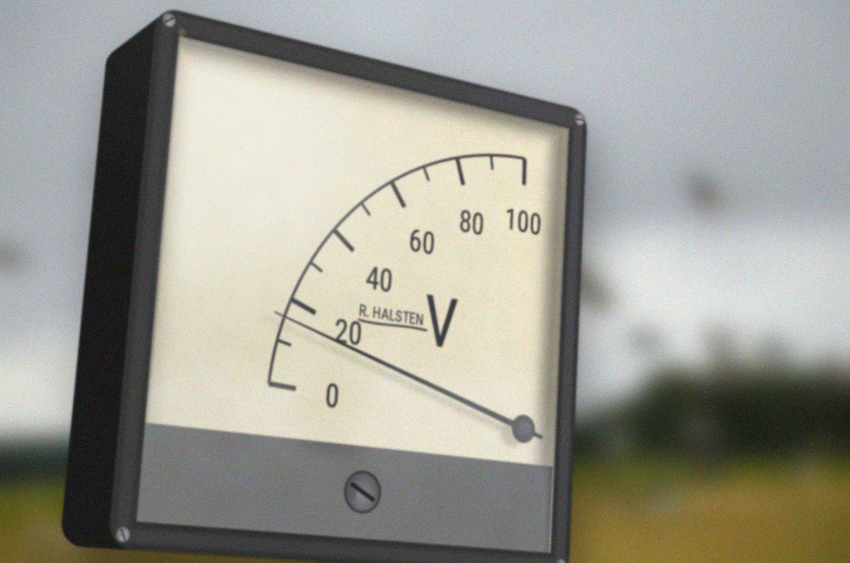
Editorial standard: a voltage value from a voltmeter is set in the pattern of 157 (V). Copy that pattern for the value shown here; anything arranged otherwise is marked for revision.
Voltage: 15 (V)
